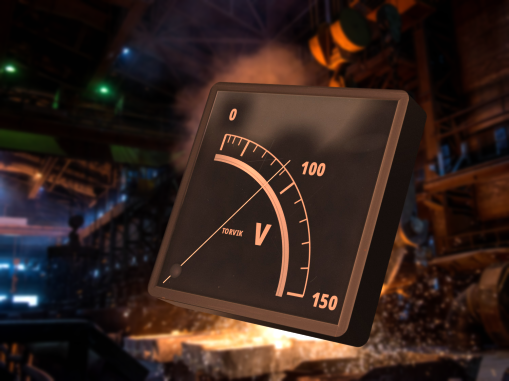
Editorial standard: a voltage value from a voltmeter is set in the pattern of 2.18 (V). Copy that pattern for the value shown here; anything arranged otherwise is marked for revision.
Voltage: 90 (V)
